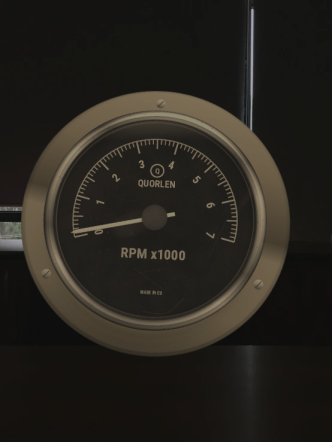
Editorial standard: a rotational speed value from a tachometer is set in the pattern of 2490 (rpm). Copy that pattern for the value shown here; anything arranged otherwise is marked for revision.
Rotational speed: 100 (rpm)
